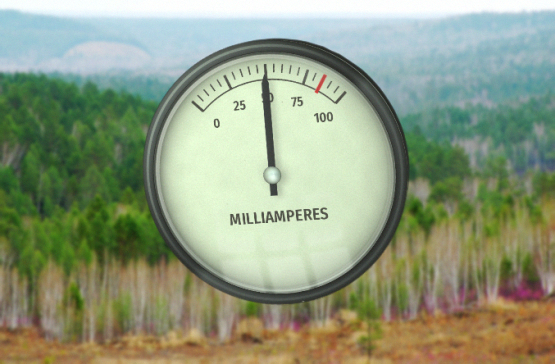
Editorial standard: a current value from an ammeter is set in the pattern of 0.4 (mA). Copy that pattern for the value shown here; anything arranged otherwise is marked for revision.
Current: 50 (mA)
